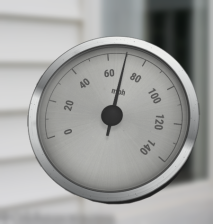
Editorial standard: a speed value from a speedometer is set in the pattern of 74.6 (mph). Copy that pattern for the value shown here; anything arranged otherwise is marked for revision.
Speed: 70 (mph)
